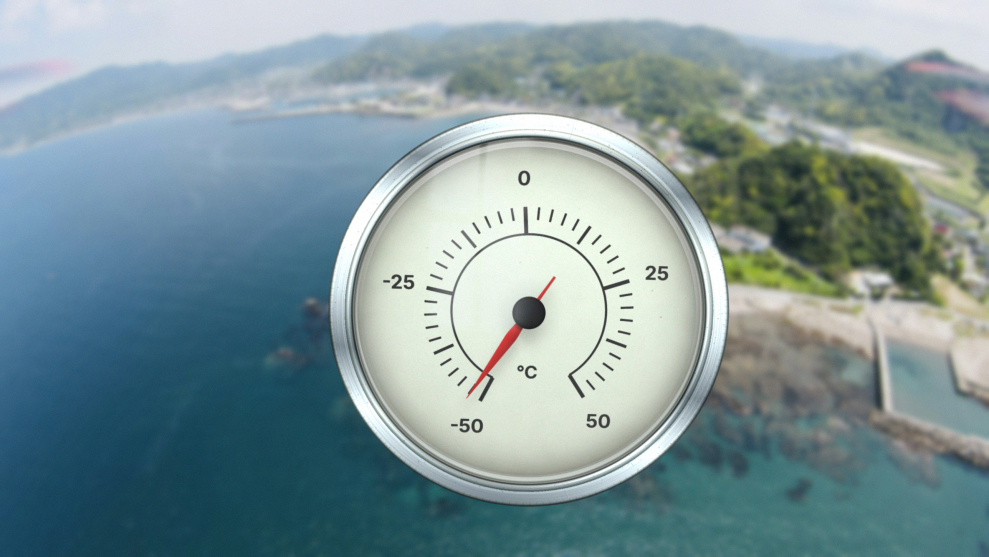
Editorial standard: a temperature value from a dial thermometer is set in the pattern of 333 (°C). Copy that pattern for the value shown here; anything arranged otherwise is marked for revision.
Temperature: -47.5 (°C)
